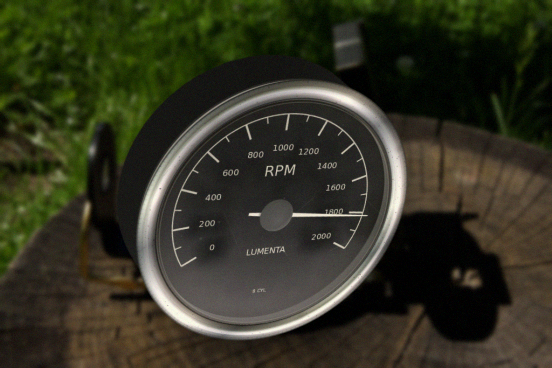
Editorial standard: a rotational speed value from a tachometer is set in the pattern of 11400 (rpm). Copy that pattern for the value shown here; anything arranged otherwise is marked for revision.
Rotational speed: 1800 (rpm)
